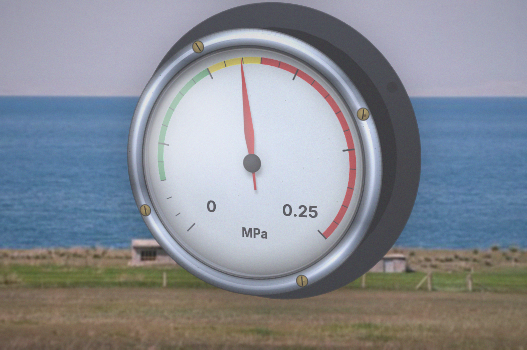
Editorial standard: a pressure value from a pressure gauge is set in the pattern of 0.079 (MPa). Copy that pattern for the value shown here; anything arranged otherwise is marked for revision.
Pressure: 0.12 (MPa)
